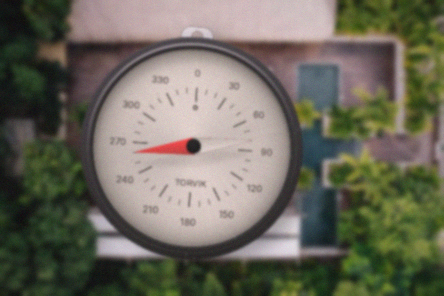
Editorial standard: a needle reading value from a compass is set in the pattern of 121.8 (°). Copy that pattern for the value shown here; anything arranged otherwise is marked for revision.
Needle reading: 260 (°)
